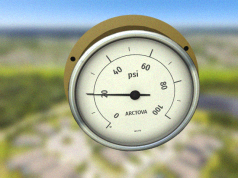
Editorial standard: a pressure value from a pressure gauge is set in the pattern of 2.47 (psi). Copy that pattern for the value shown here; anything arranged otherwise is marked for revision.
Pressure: 20 (psi)
